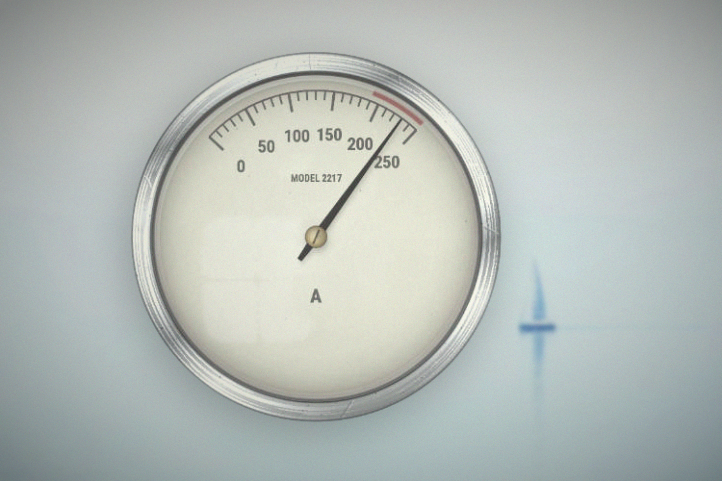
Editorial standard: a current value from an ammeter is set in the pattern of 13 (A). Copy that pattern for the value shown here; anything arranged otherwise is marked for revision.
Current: 230 (A)
